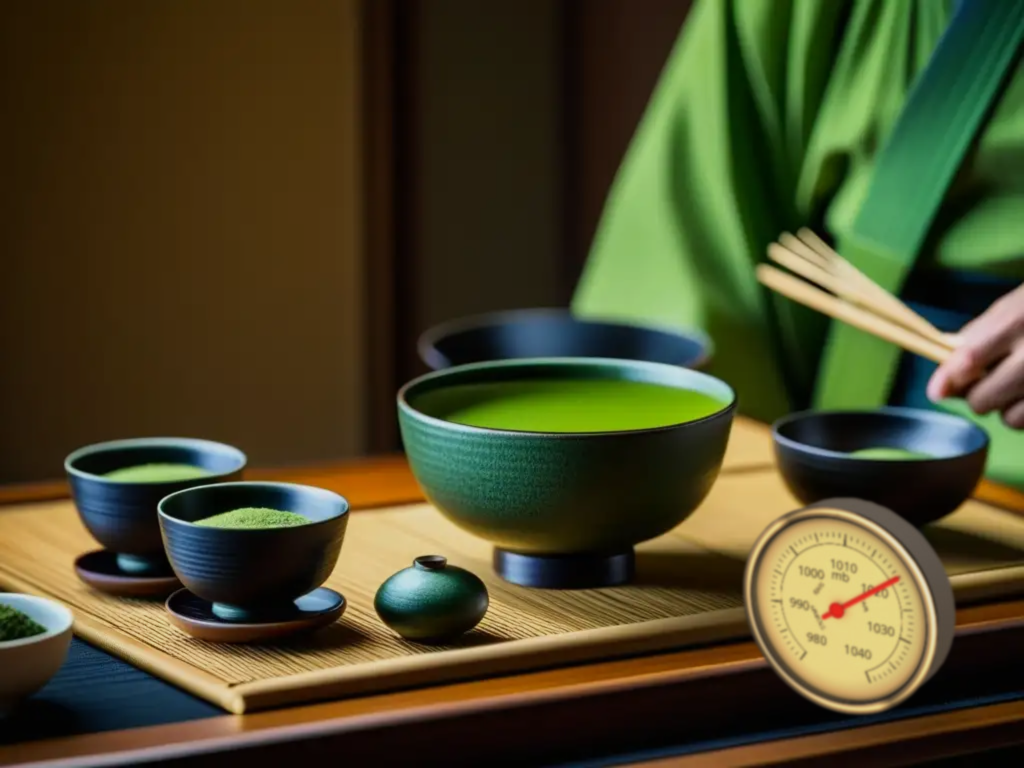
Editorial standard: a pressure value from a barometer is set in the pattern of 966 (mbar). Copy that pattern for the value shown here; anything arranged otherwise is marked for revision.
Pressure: 1020 (mbar)
